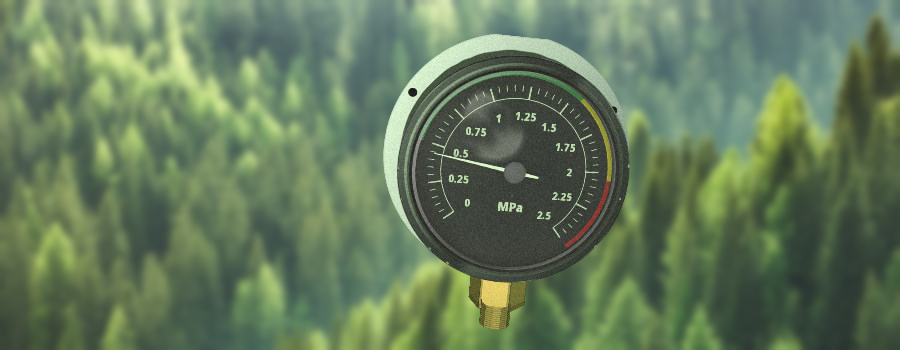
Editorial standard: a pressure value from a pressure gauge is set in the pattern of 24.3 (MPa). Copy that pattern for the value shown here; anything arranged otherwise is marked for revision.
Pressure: 0.45 (MPa)
